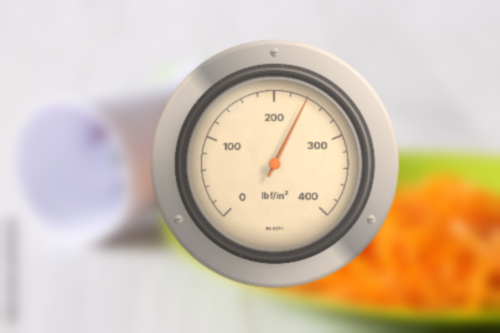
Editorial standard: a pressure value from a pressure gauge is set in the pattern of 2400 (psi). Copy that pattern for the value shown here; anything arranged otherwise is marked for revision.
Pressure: 240 (psi)
